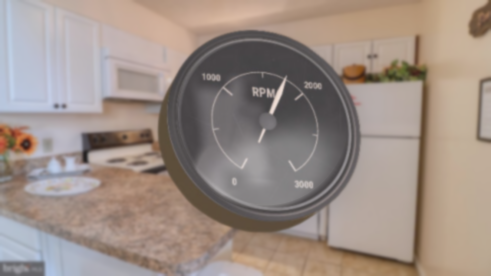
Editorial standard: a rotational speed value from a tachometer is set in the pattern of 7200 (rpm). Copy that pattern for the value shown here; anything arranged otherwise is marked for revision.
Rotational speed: 1750 (rpm)
